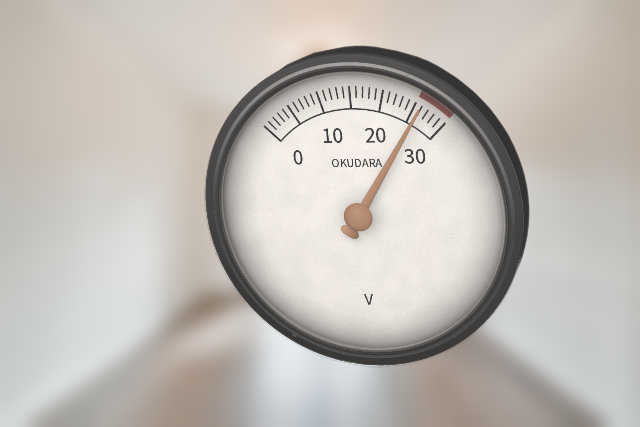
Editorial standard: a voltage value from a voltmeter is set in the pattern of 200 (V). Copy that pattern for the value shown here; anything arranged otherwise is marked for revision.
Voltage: 26 (V)
